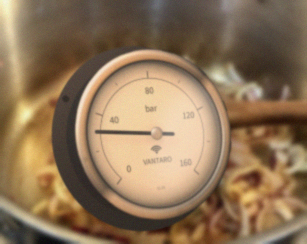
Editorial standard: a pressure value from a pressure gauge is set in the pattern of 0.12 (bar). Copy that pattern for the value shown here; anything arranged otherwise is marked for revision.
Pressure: 30 (bar)
